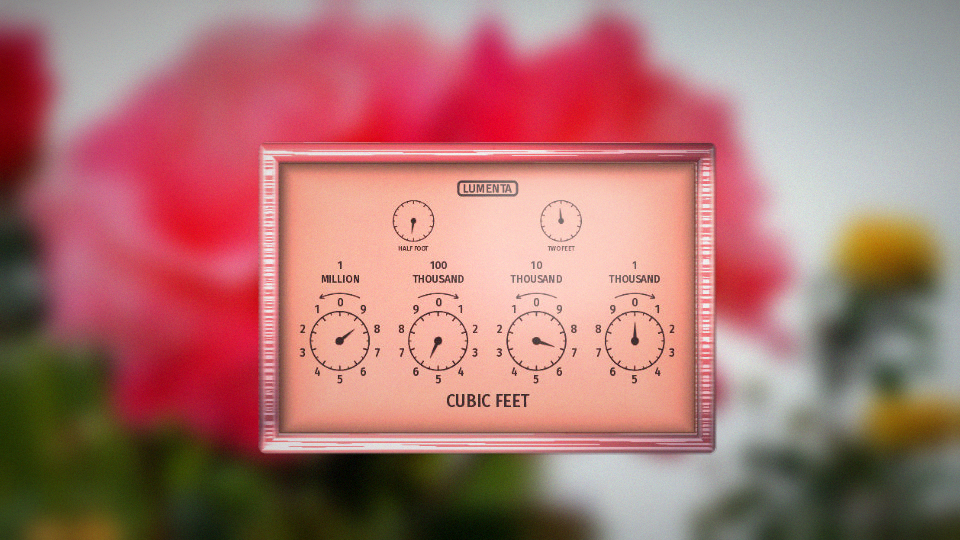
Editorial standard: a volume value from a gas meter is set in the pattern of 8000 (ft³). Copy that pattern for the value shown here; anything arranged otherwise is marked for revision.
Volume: 857000 (ft³)
